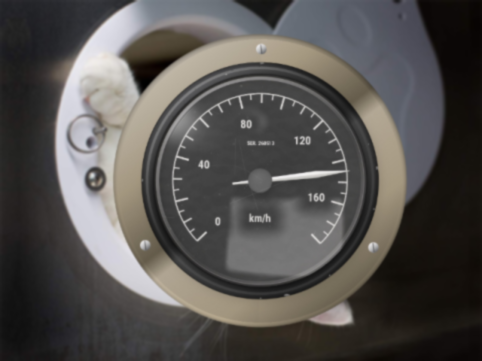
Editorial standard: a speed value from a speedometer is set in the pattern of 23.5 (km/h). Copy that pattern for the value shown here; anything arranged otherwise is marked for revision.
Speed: 145 (km/h)
